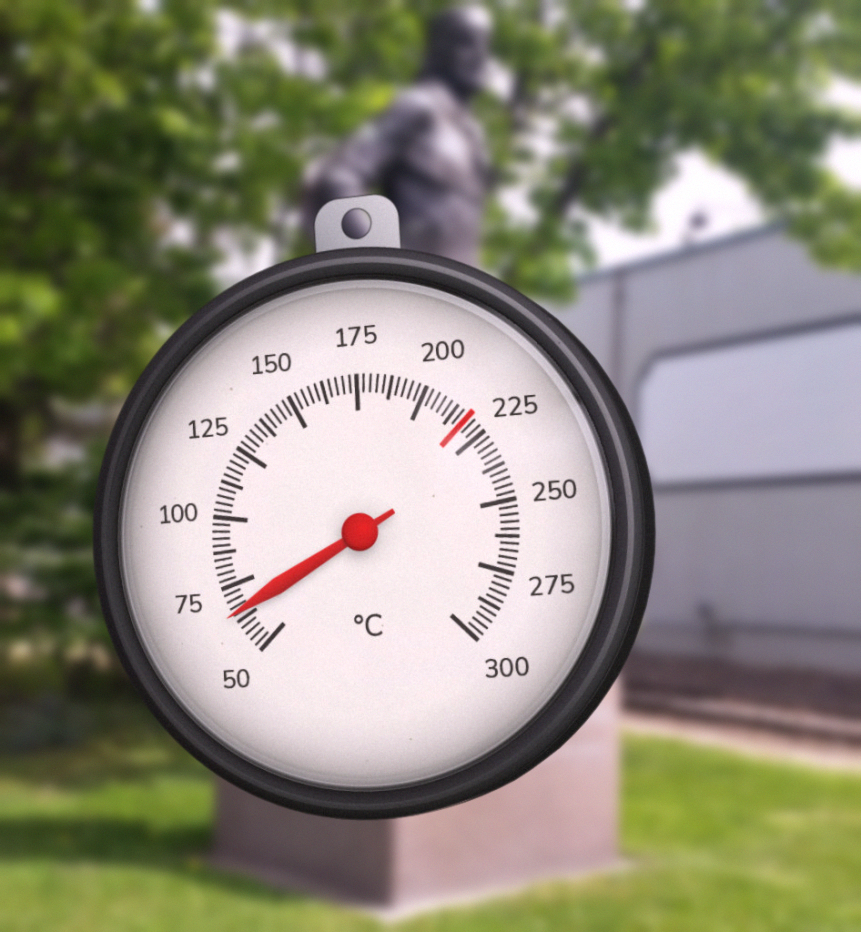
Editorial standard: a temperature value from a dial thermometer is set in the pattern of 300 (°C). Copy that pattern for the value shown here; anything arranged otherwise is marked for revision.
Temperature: 65 (°C)
